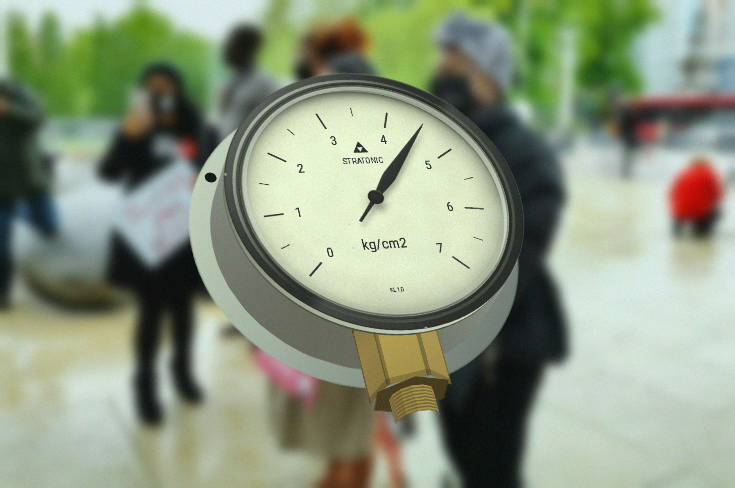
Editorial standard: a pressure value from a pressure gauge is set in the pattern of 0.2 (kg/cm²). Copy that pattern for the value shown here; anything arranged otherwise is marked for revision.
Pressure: 4.5 (kg/cm²)
